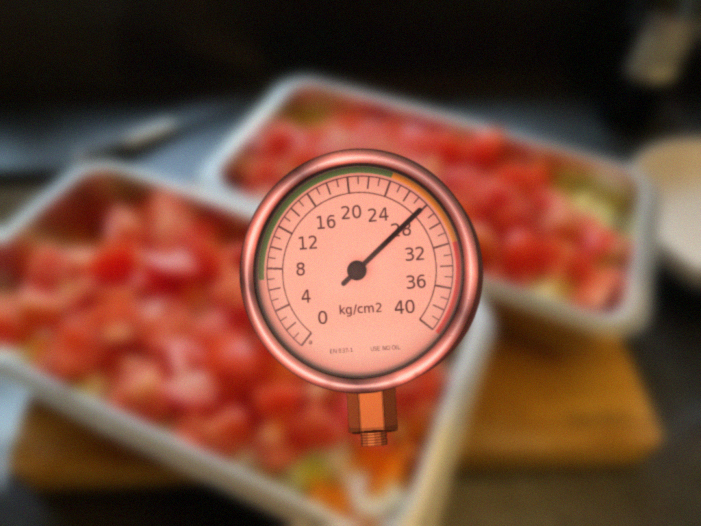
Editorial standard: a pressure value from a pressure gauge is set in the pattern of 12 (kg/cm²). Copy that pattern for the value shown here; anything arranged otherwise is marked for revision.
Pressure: 28 (kg/cm²)
